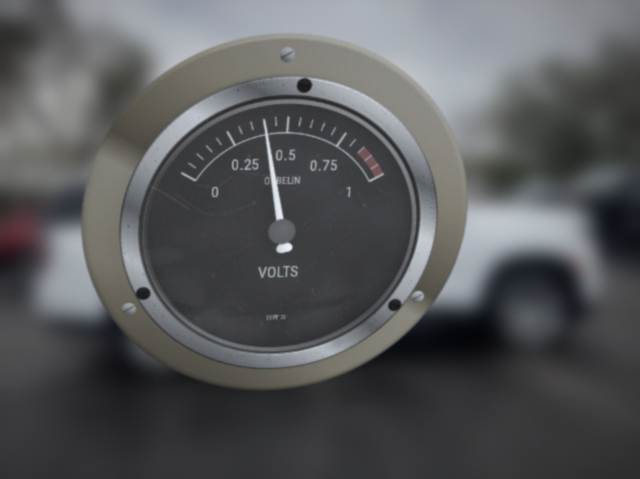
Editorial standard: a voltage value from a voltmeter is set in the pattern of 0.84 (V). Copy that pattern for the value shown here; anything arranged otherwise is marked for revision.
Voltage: 0.4 (V)
